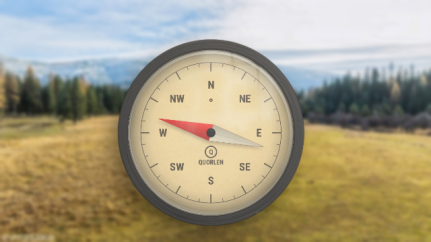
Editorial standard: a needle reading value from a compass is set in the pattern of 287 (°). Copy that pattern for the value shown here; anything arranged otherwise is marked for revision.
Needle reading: 285 (°)
